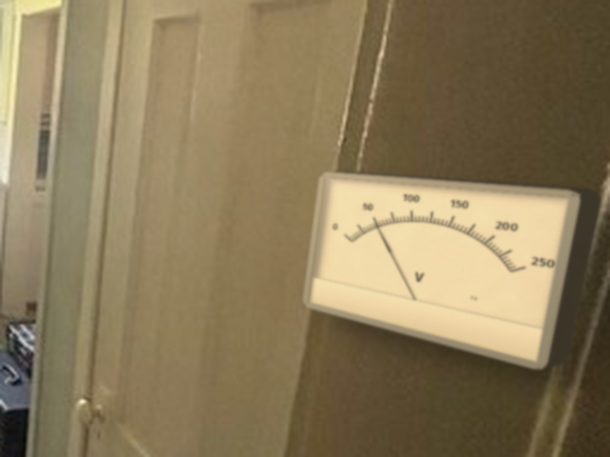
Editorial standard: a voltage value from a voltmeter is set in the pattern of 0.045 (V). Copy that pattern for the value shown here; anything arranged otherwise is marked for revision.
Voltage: 50 (V)
